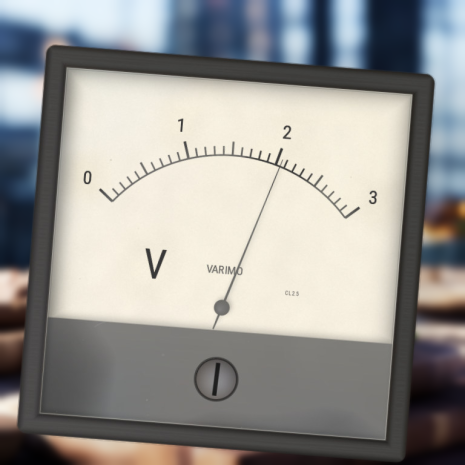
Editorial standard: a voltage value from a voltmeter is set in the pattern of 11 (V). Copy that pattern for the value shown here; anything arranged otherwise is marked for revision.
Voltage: 2.05 (V)
